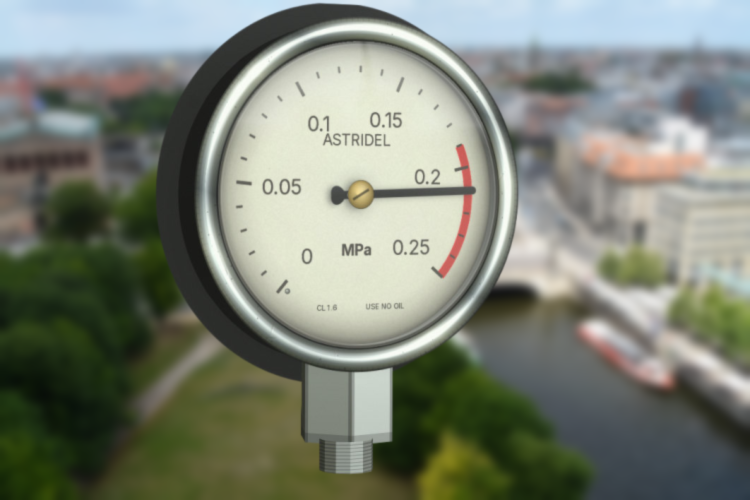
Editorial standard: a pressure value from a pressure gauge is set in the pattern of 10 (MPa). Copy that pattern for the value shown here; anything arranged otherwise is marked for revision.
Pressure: 0.21 (MPa)
